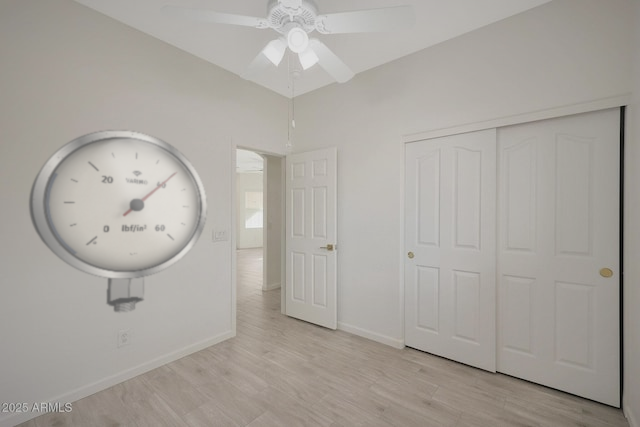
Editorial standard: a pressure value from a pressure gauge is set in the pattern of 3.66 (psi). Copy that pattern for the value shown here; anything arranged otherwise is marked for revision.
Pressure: 40 (psi)
